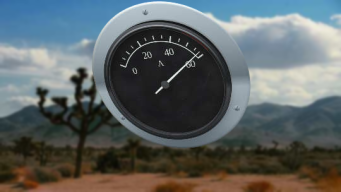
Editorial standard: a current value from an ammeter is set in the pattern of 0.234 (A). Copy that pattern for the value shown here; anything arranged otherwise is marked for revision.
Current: 57.5 (A)
